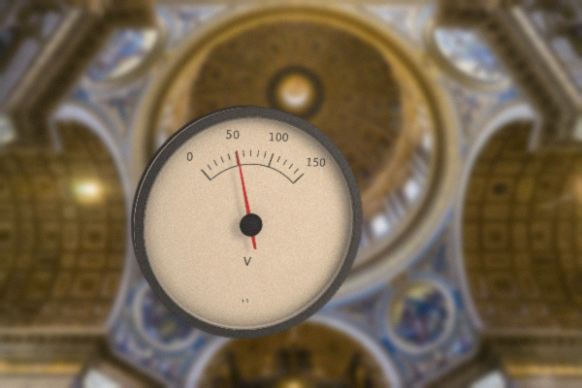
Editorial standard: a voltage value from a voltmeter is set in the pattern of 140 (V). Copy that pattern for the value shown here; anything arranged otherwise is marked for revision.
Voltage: 50 (V)
